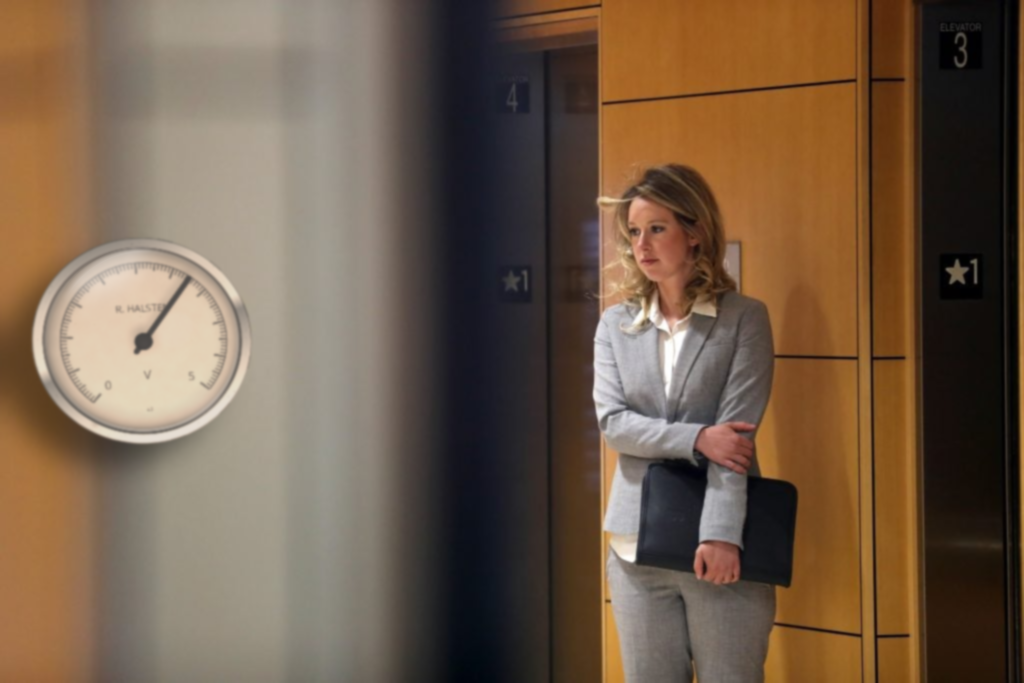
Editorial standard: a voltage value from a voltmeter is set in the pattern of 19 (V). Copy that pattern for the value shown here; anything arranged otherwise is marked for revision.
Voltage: 3.25 (V)
